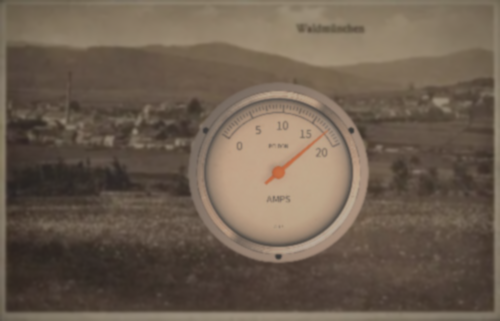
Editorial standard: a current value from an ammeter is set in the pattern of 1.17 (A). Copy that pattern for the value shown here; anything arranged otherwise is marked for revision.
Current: 17.5 (A)
